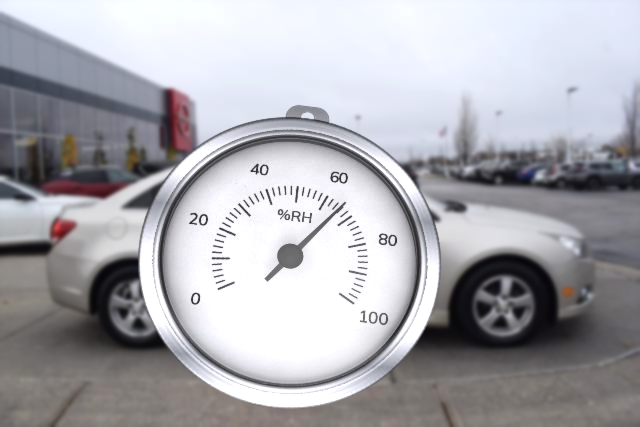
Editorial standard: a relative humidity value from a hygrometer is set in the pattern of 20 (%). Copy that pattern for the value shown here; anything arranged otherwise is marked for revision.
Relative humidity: 66 (%)
